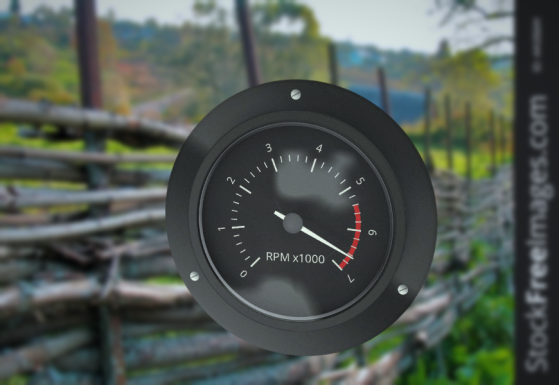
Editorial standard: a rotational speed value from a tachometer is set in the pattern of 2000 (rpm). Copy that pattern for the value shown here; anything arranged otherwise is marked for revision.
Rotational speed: 6600 (rpm)
